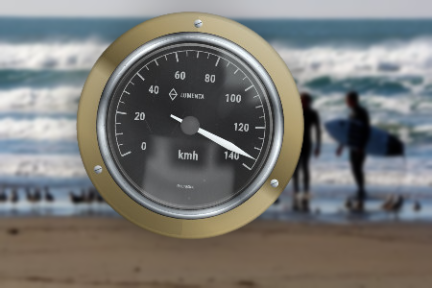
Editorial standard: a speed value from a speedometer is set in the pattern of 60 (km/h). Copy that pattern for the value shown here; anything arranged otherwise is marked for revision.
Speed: 135 (km/h)
